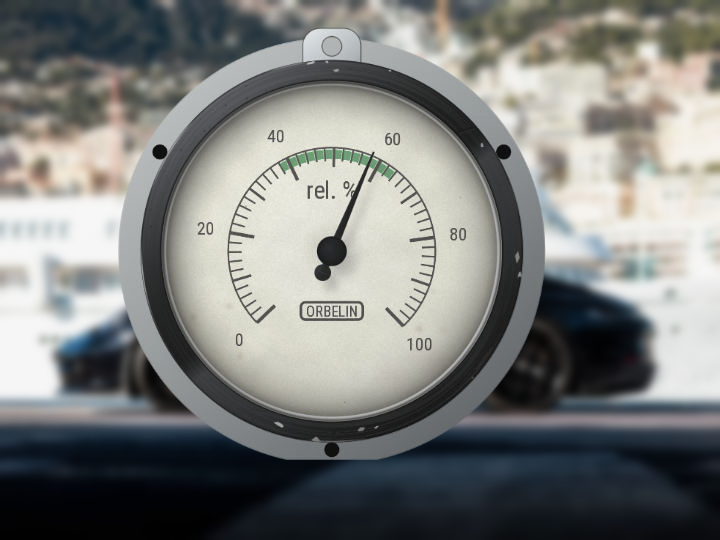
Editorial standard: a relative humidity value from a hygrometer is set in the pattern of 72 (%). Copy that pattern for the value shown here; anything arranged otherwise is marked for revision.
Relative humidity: 58 (%)
